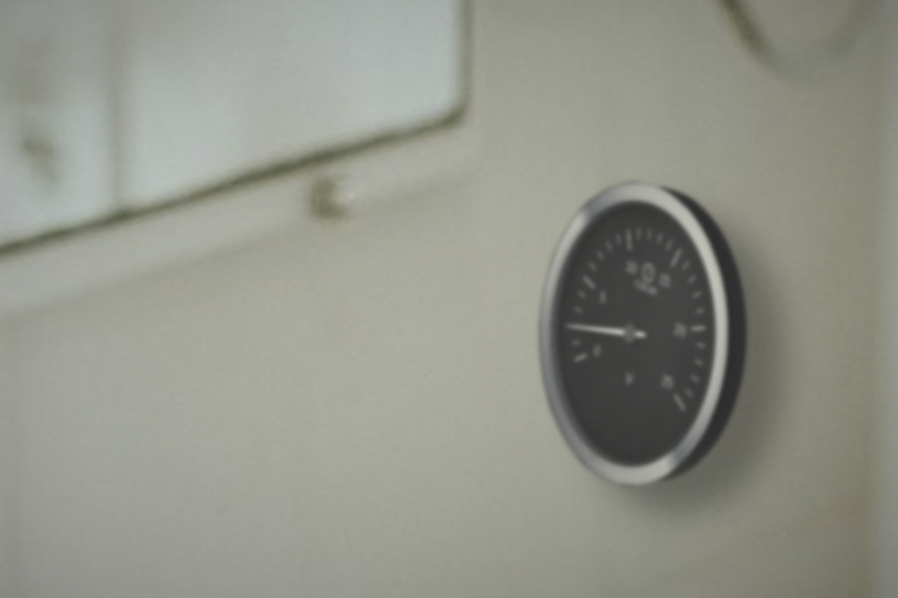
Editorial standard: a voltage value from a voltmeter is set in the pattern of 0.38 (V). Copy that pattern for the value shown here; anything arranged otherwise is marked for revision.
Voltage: 2 (V)
